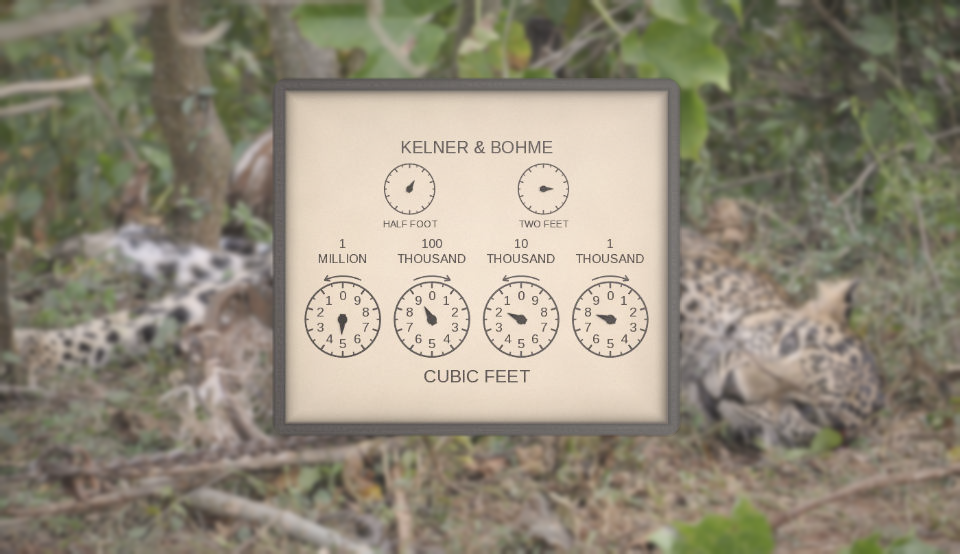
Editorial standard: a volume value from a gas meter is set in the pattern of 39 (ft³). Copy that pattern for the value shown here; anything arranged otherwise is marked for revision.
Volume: 491800 (ft³)
